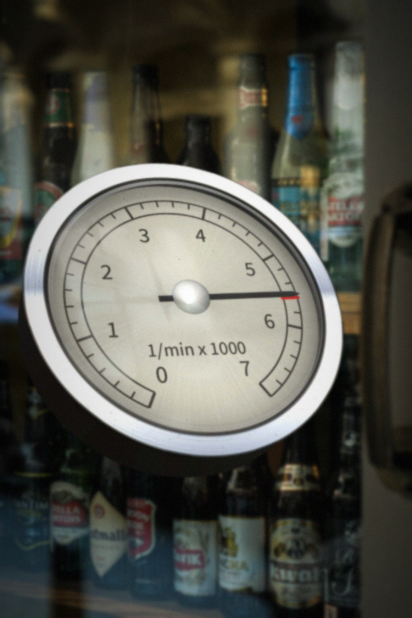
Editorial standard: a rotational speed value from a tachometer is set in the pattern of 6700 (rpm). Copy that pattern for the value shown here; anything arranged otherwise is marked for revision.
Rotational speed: 5600 (rpm)
